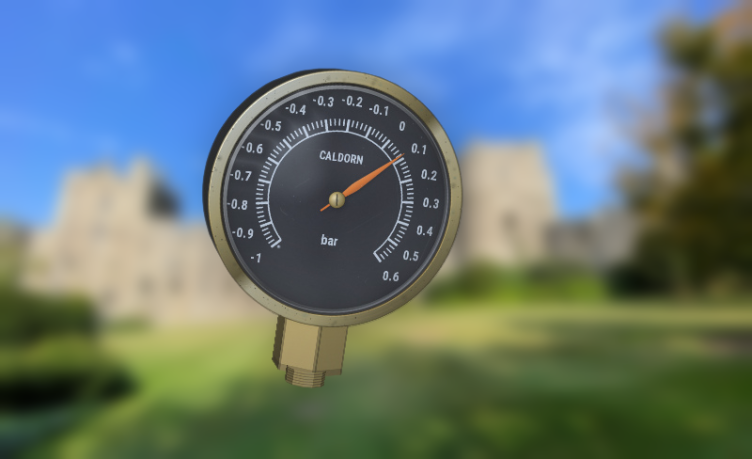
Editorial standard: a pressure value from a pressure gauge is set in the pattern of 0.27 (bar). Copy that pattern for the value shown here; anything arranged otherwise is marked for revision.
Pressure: 0.08 (bar)
